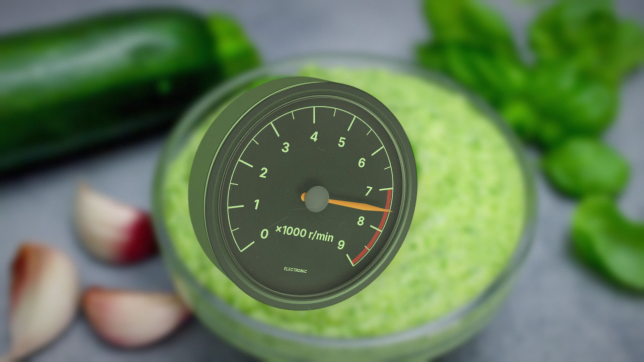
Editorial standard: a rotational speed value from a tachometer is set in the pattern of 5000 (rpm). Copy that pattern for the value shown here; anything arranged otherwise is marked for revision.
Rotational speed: 7500 (rpm)
